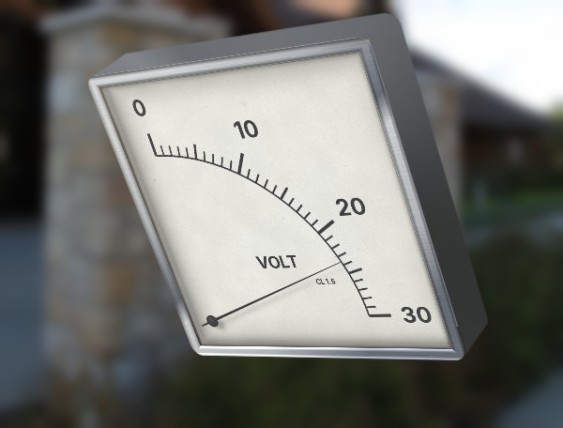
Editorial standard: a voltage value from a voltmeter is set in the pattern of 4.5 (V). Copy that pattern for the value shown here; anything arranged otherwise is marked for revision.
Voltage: 23.5 (V)
